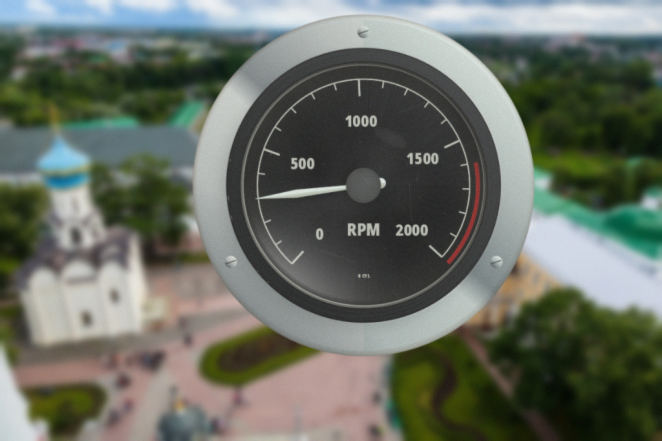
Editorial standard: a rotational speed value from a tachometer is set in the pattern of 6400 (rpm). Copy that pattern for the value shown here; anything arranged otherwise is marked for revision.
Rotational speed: 300 (rpm)
